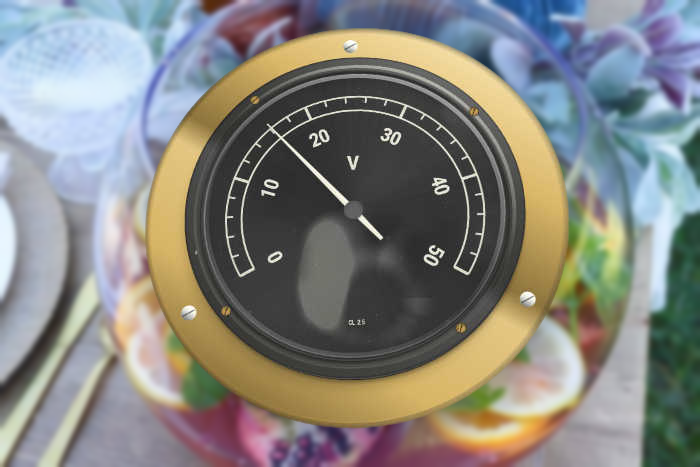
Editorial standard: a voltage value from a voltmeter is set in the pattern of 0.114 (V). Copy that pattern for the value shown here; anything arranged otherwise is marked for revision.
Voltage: 16 (V)
